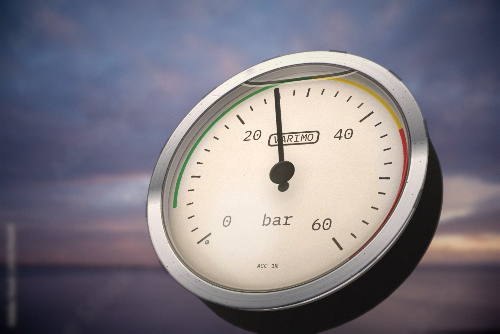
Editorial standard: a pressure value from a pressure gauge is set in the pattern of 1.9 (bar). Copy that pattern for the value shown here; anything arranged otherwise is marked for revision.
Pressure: 26 (bar)
